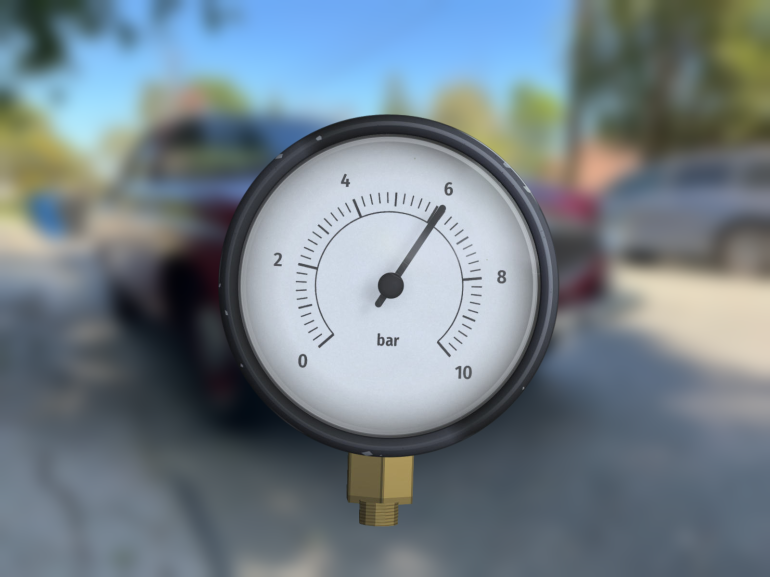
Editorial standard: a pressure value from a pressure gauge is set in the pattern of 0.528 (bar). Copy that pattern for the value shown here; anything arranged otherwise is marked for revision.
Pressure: 6.1 (bar)
